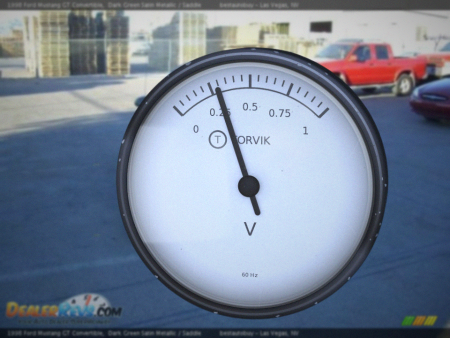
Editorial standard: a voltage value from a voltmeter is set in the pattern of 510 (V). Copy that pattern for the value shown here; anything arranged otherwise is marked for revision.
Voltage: 0.3 (V)
